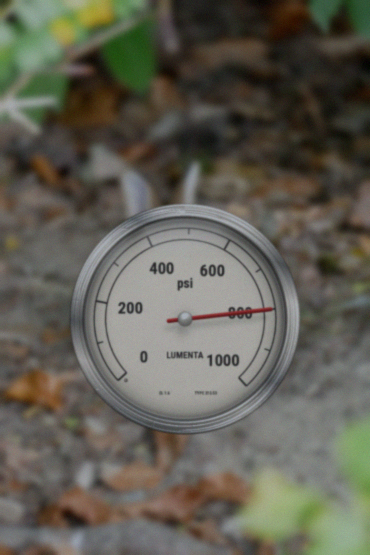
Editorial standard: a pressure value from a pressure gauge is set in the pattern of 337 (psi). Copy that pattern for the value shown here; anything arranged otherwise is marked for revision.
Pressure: 800 (psi)
